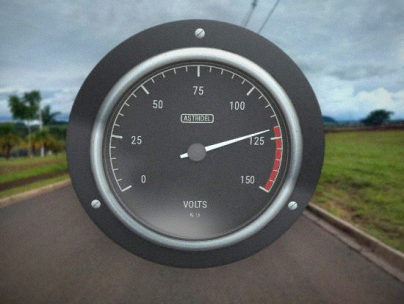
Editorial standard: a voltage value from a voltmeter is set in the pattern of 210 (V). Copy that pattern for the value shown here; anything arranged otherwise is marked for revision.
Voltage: 120 (V)
